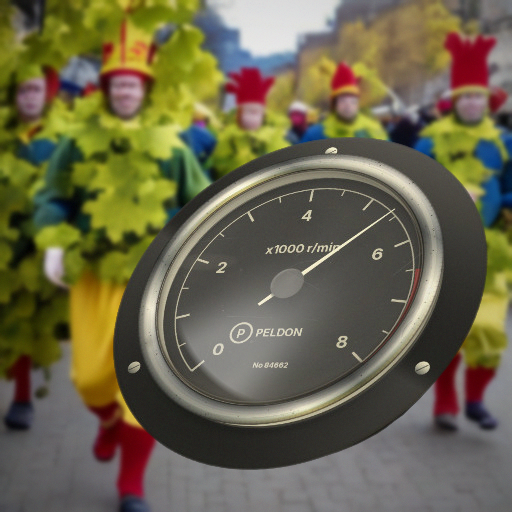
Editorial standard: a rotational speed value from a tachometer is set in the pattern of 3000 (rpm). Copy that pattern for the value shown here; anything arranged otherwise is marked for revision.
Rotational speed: 5500 (rpm)
